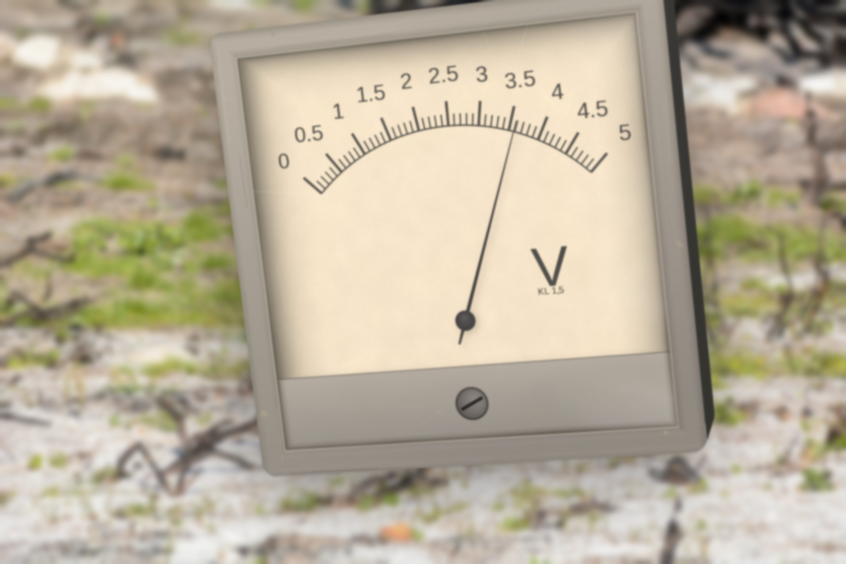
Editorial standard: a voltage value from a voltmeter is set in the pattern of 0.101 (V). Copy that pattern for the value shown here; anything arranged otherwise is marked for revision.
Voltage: 3.6 (V)
